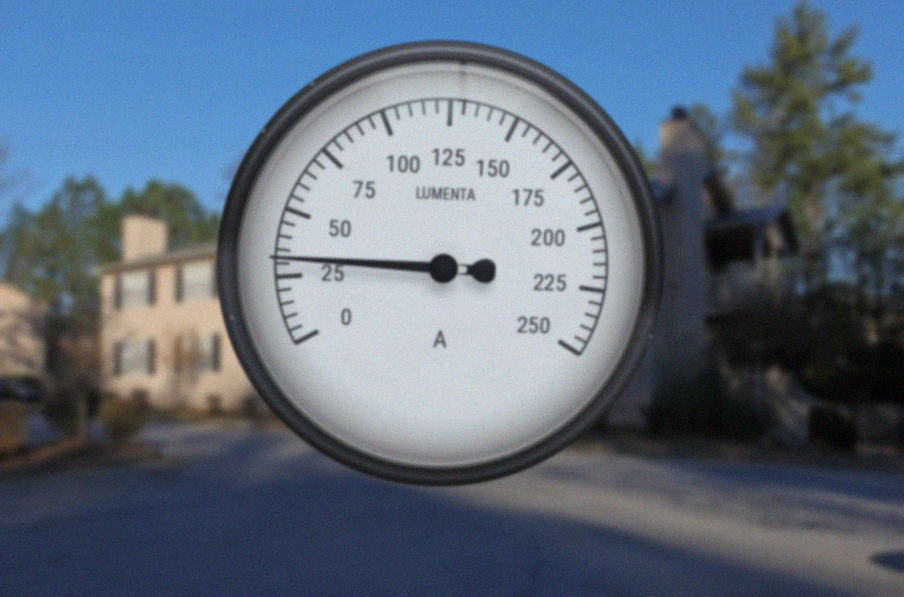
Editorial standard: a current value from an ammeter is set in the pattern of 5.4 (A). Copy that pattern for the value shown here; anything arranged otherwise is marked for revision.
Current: 32.5 (A)
